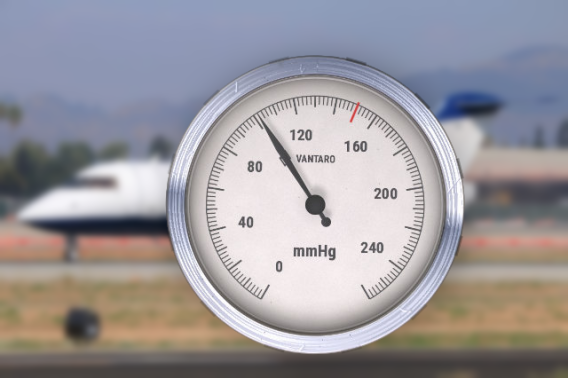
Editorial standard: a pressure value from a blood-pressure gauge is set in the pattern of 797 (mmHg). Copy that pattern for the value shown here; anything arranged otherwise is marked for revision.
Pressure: 102 (mmHg)
